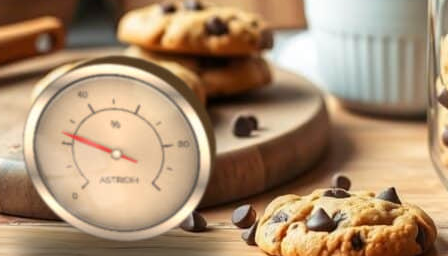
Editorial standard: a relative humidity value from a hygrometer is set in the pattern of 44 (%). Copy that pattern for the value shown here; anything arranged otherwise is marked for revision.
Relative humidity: 25 (%)
